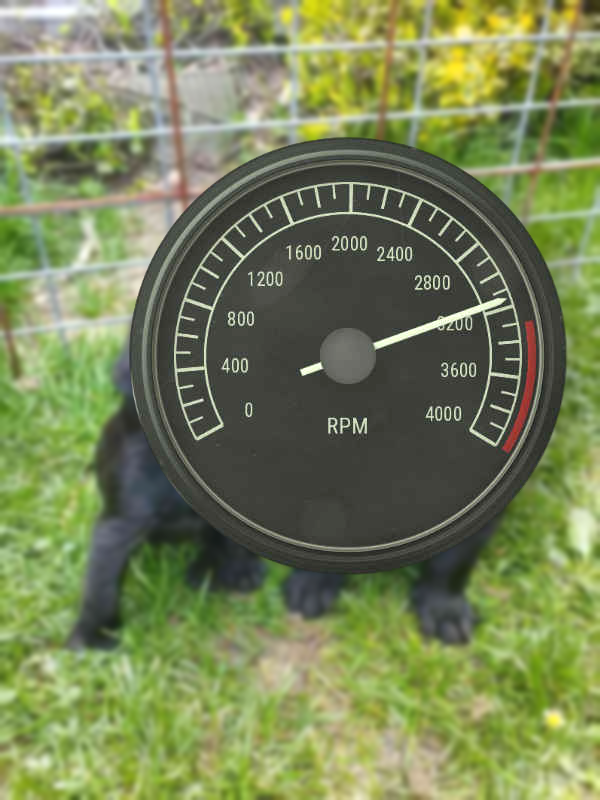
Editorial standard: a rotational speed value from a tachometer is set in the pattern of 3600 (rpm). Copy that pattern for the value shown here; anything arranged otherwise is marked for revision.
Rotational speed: 3150 (rpm)
